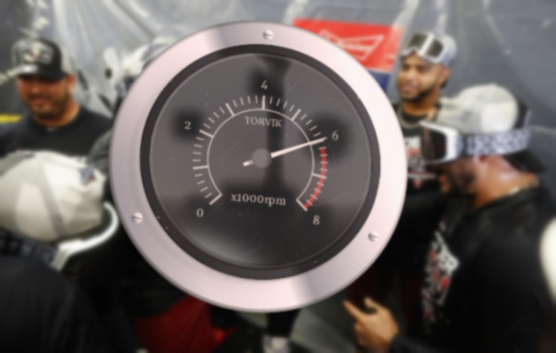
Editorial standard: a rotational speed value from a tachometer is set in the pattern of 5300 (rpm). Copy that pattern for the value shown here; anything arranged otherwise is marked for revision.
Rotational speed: 6000 (rpm)
